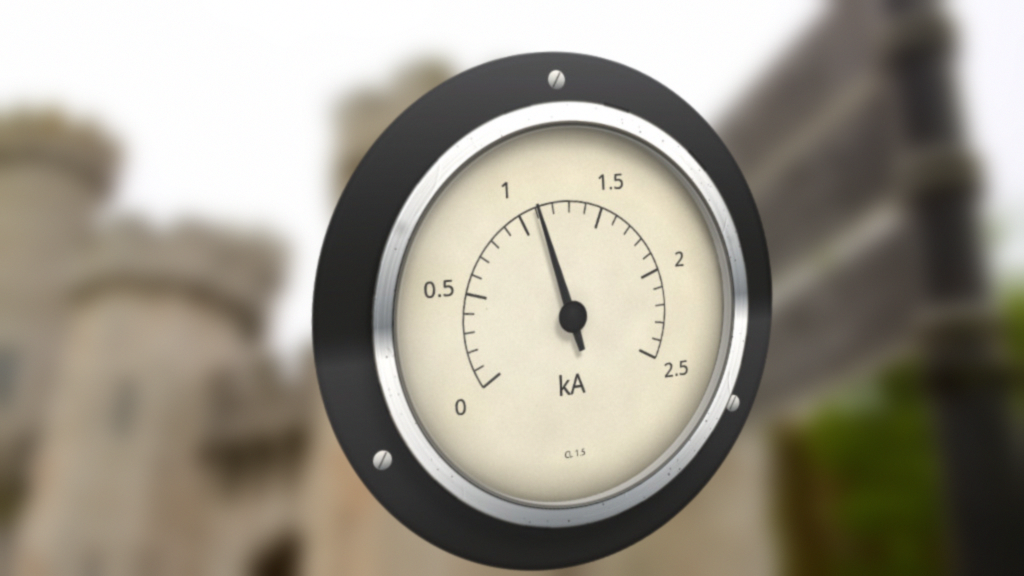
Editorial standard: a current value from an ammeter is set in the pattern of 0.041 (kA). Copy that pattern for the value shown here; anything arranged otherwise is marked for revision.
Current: 1.1 (kA)
